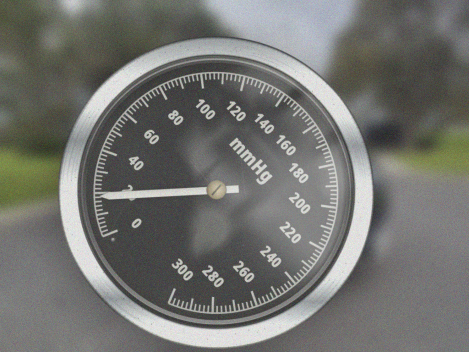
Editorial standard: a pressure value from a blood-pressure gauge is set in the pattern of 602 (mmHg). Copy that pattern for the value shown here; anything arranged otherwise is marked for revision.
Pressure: 18 (mmHg)
